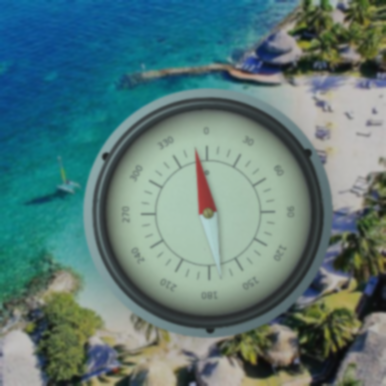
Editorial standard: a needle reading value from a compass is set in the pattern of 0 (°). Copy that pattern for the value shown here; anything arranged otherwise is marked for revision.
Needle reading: 350 (°)
